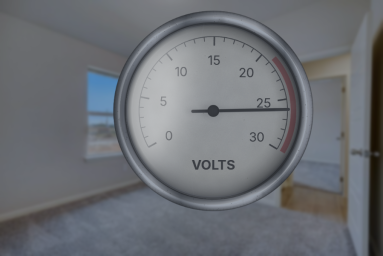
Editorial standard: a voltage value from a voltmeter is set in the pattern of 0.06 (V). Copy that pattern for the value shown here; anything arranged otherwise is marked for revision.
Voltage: 26 (V)
